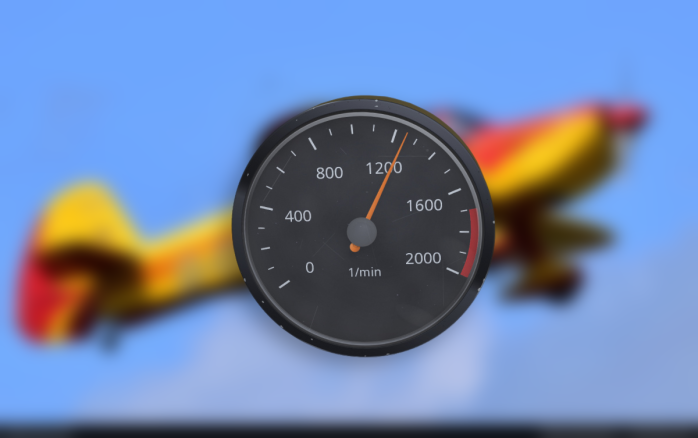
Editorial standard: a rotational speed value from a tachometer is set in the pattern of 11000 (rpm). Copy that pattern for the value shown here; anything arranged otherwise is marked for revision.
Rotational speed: 1250 (rpm)
